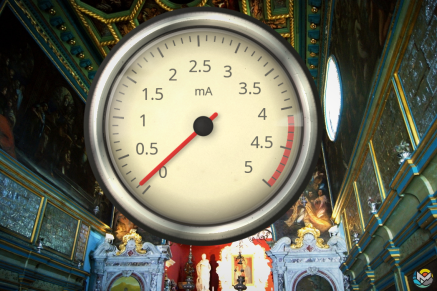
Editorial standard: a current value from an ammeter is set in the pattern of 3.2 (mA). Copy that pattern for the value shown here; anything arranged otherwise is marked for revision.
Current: 0.1 (mA)
